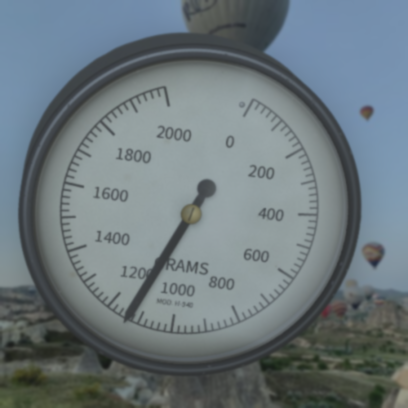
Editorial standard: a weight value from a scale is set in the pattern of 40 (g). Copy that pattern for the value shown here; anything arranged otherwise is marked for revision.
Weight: 1140 (g)
